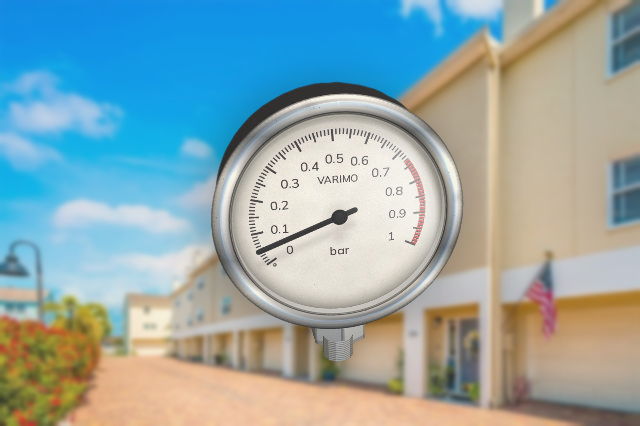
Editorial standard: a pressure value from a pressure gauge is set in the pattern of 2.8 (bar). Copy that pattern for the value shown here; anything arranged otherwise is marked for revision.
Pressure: 0.05 (bar)
